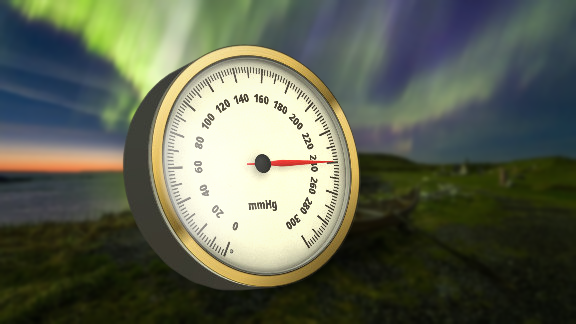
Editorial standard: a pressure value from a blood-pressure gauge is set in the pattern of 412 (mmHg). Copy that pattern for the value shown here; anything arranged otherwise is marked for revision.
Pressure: 240 (mmHg)
